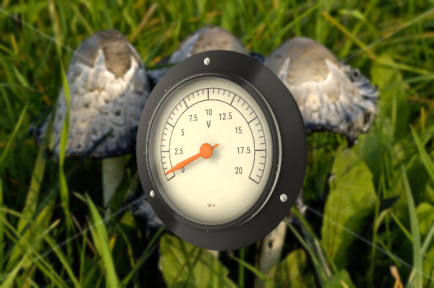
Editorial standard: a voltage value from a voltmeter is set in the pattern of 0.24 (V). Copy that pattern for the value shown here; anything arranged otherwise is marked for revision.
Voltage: 0.5 (V)
